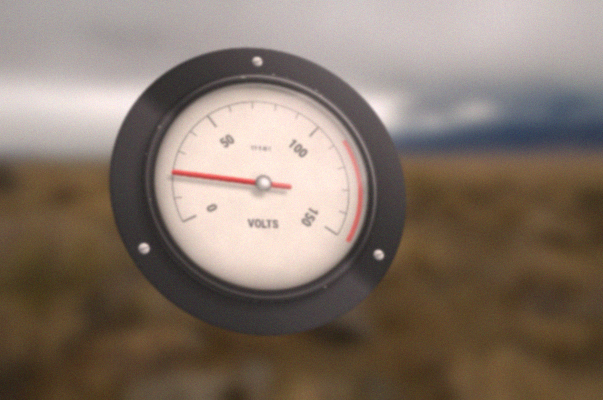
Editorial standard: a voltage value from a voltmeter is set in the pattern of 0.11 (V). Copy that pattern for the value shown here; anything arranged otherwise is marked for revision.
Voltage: 20 (V)
